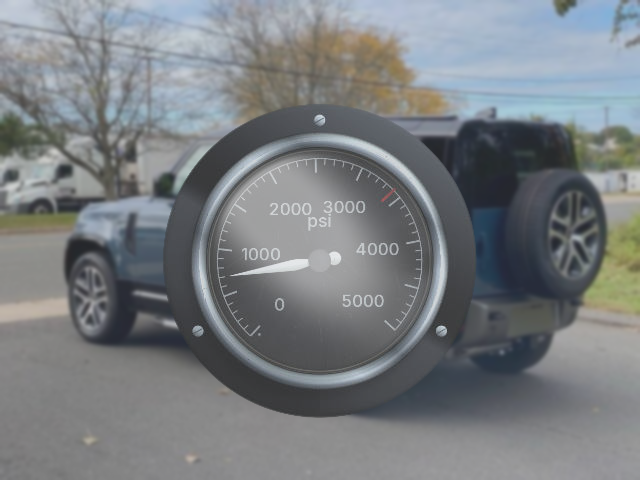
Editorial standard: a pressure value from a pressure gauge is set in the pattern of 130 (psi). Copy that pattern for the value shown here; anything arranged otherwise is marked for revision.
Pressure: 700 (psi)
